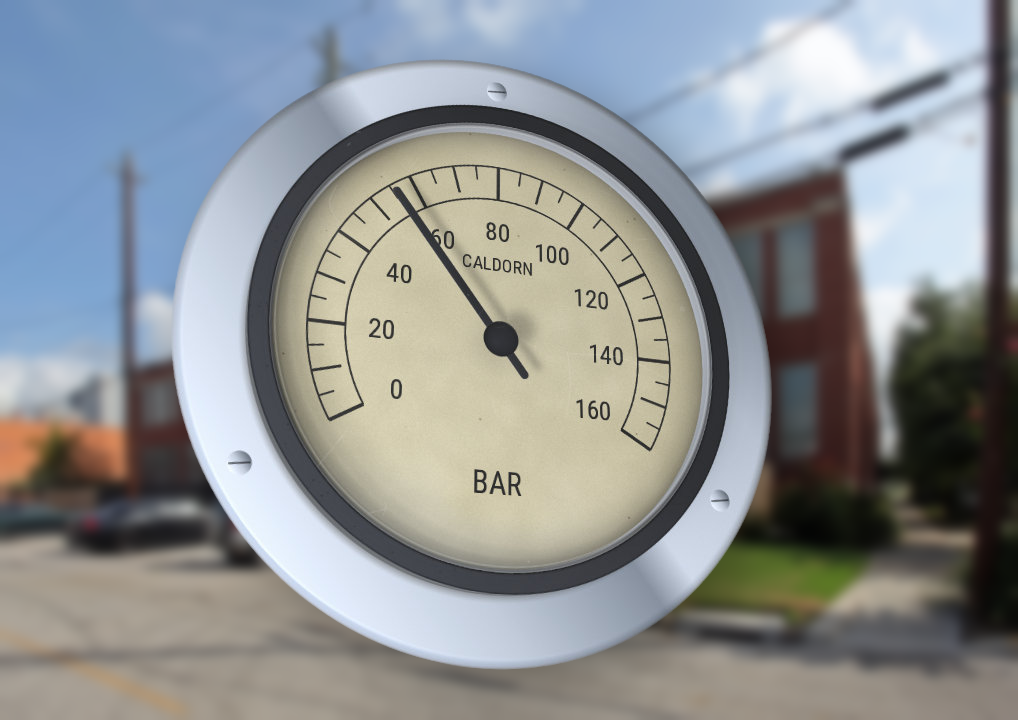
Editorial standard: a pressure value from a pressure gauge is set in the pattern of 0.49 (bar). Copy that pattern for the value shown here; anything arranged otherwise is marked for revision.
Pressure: 55 (bar)
